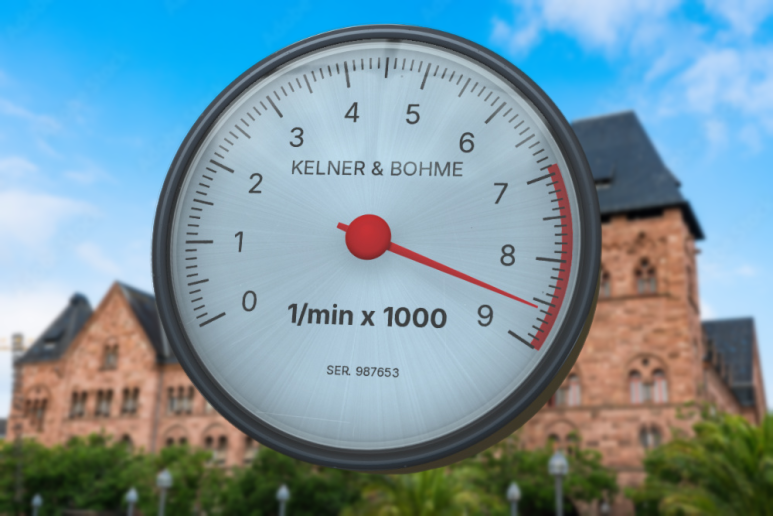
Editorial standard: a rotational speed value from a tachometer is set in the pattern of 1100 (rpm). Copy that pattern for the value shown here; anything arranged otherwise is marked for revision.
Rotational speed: 8600 (rpm)
